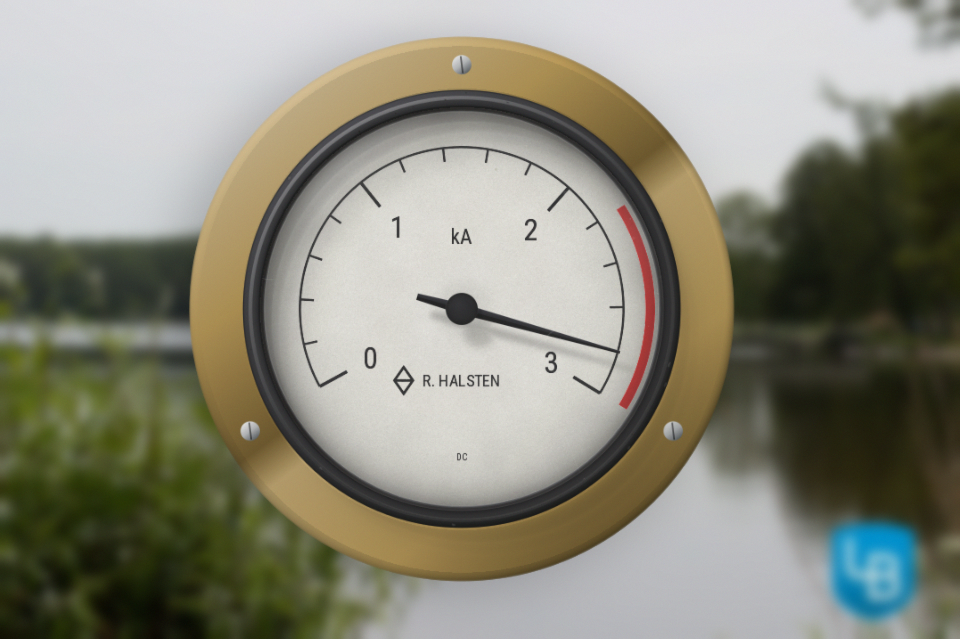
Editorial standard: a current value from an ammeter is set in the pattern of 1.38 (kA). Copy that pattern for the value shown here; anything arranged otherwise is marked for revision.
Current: 2.8 (kA)
